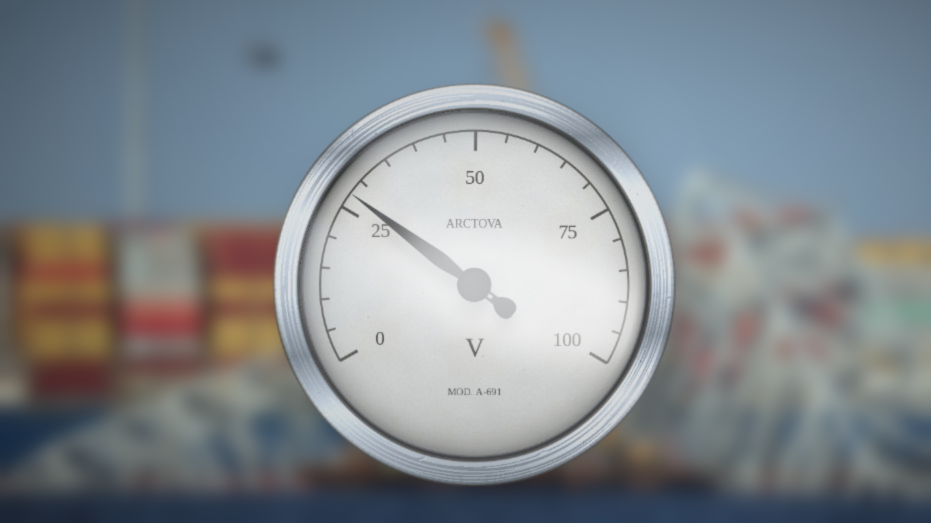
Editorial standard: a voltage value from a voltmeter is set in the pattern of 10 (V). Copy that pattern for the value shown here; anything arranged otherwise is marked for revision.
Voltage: 27.5 (V)
